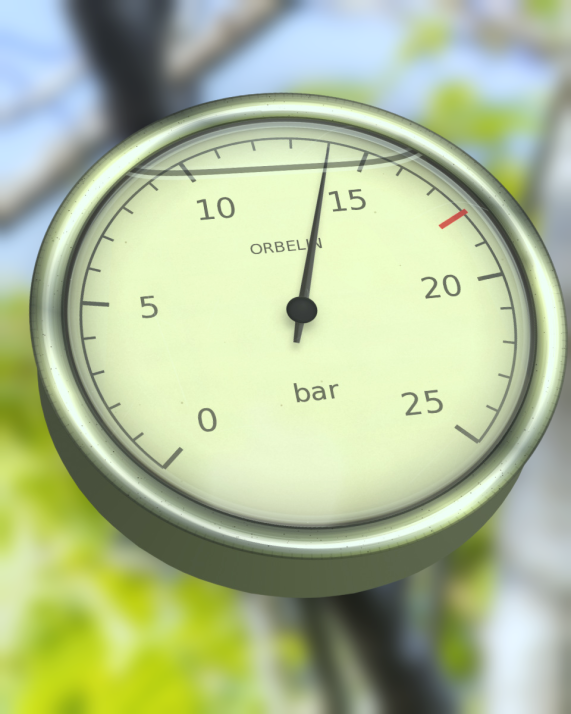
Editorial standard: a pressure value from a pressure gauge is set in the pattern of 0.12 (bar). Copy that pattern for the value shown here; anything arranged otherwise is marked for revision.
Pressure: 14 (bar)
